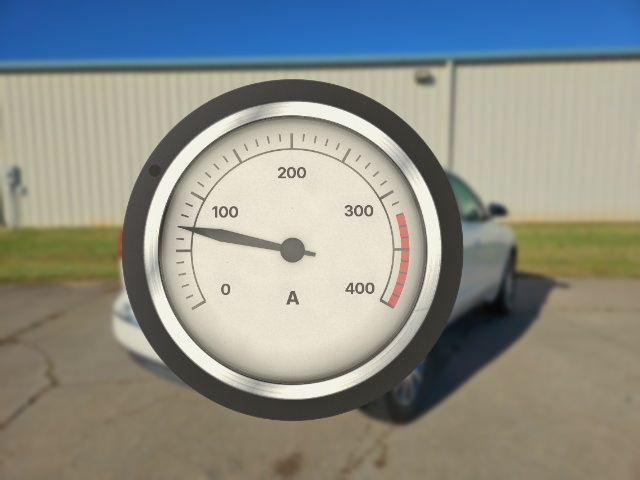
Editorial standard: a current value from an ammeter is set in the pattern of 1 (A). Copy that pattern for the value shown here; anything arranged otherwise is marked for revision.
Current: 70 (A)
